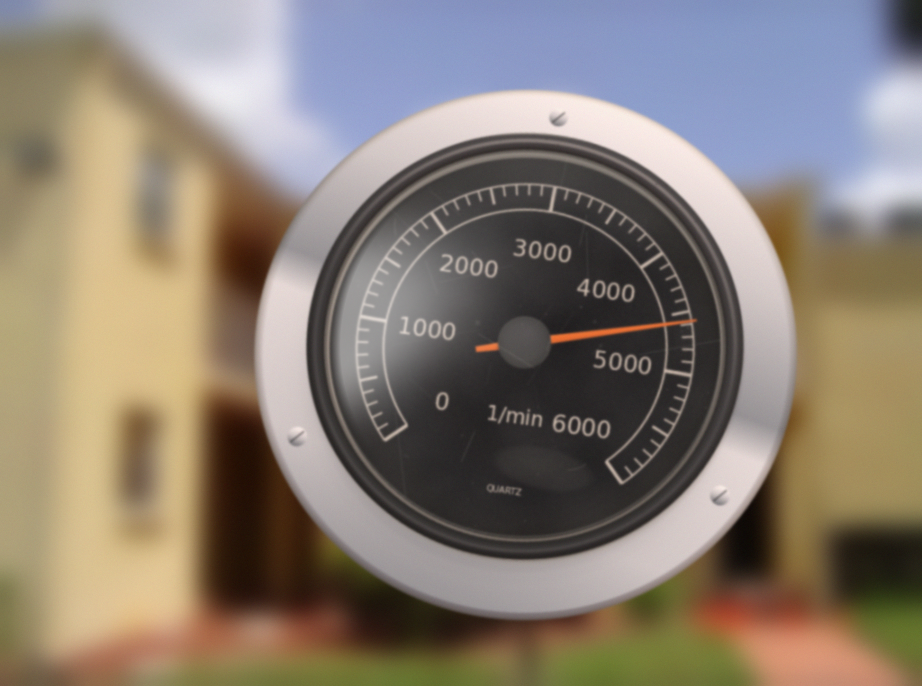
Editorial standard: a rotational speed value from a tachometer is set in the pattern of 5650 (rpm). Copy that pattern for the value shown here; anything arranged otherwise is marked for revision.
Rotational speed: 4600 (rpm)
